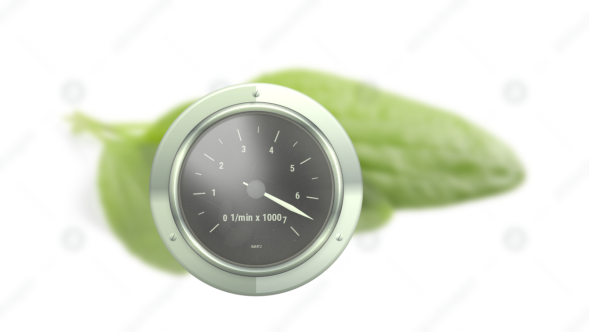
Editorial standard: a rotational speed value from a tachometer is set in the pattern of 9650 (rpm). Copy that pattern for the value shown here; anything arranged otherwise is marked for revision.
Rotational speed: 6500 (rpm)
